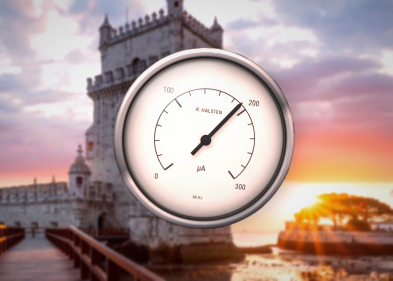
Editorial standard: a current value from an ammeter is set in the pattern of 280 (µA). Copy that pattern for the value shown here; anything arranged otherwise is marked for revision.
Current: 190 (µA)
